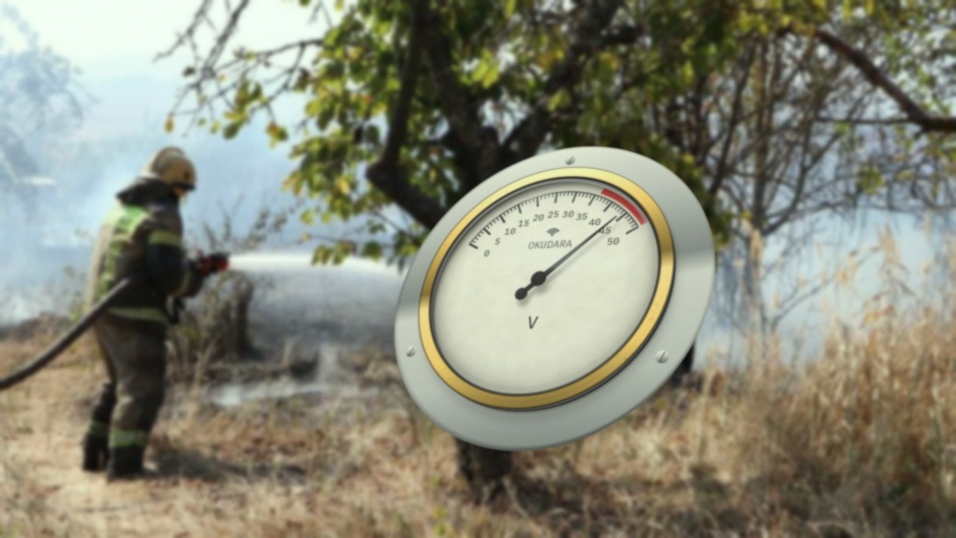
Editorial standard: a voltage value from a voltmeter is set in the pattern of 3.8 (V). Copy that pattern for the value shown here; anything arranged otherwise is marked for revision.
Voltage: 45 (V)
